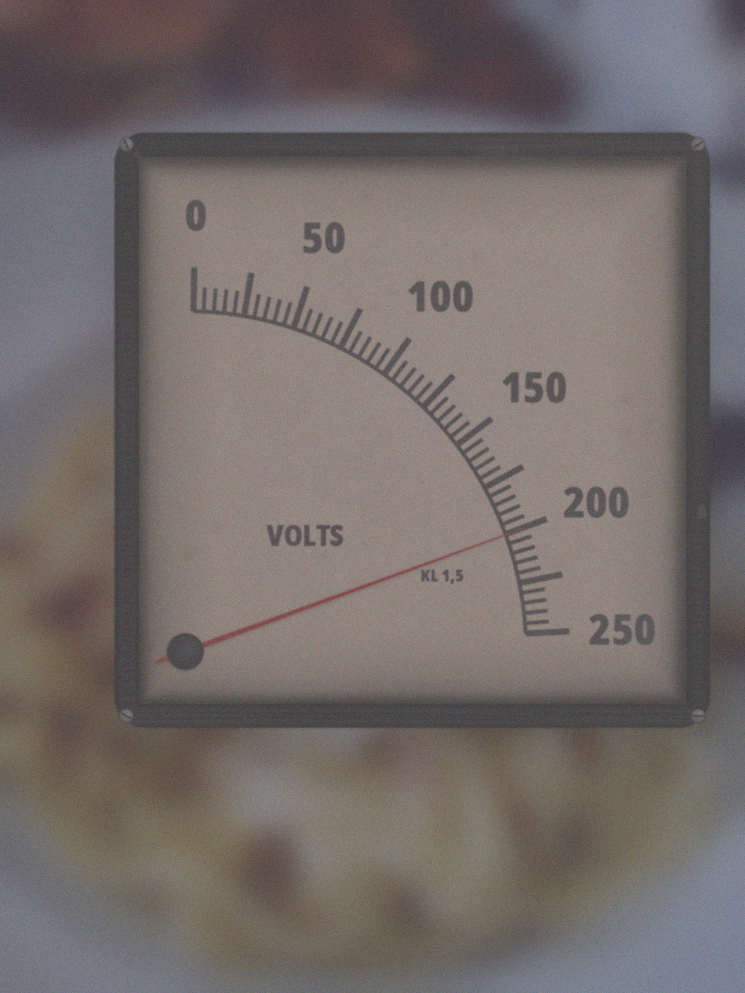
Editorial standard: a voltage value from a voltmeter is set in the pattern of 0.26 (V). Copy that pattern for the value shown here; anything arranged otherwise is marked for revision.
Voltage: 200 (V)
